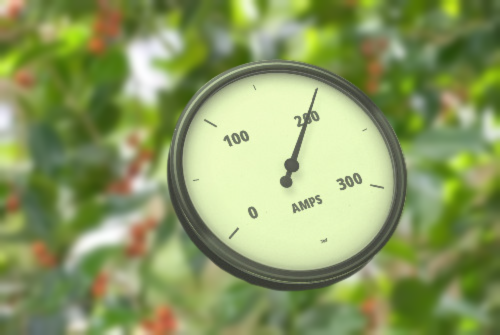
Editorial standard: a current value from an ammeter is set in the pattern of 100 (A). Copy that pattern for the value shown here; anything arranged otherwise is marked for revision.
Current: 200 (A)
